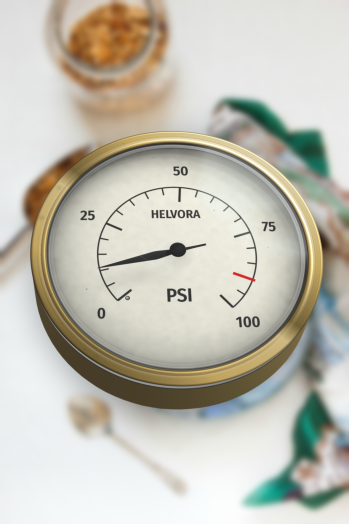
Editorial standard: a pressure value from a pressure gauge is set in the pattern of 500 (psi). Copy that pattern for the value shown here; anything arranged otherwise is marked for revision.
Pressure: 10 (psi)
